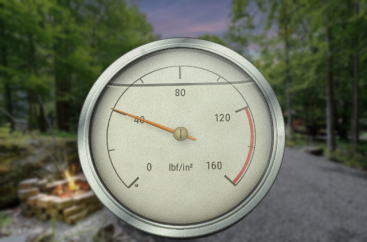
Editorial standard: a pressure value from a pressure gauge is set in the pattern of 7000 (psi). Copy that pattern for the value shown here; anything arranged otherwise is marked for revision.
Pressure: 40 (psi)
